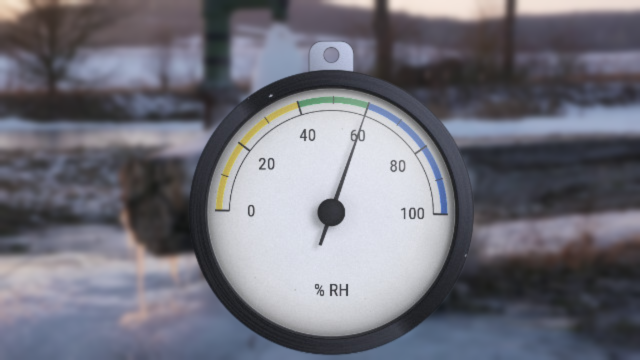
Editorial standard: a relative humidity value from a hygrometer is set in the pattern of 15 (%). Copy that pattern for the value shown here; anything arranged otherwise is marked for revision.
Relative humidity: 60 (%)
